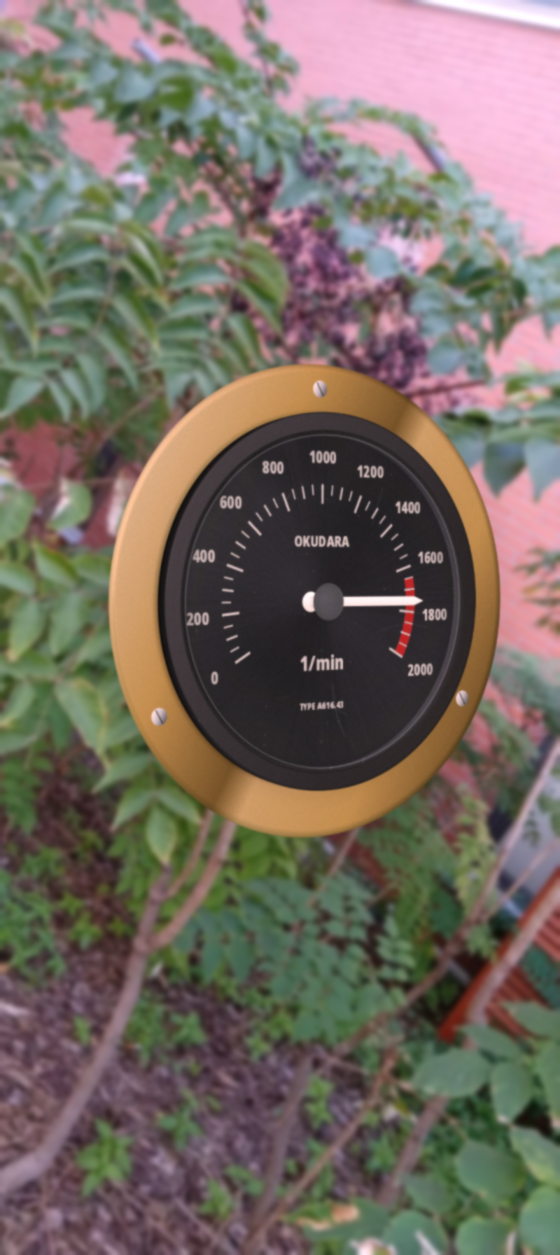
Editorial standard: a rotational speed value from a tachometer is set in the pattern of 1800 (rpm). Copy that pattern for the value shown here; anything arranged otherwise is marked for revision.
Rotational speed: 1750 (rpm)
